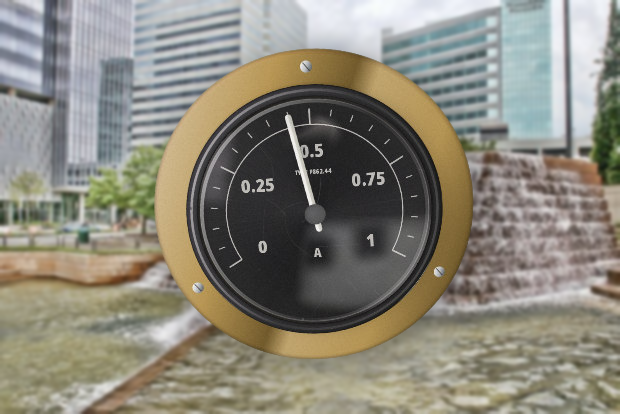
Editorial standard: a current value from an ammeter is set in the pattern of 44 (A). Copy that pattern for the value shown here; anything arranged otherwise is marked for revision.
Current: 0.45 (A)
